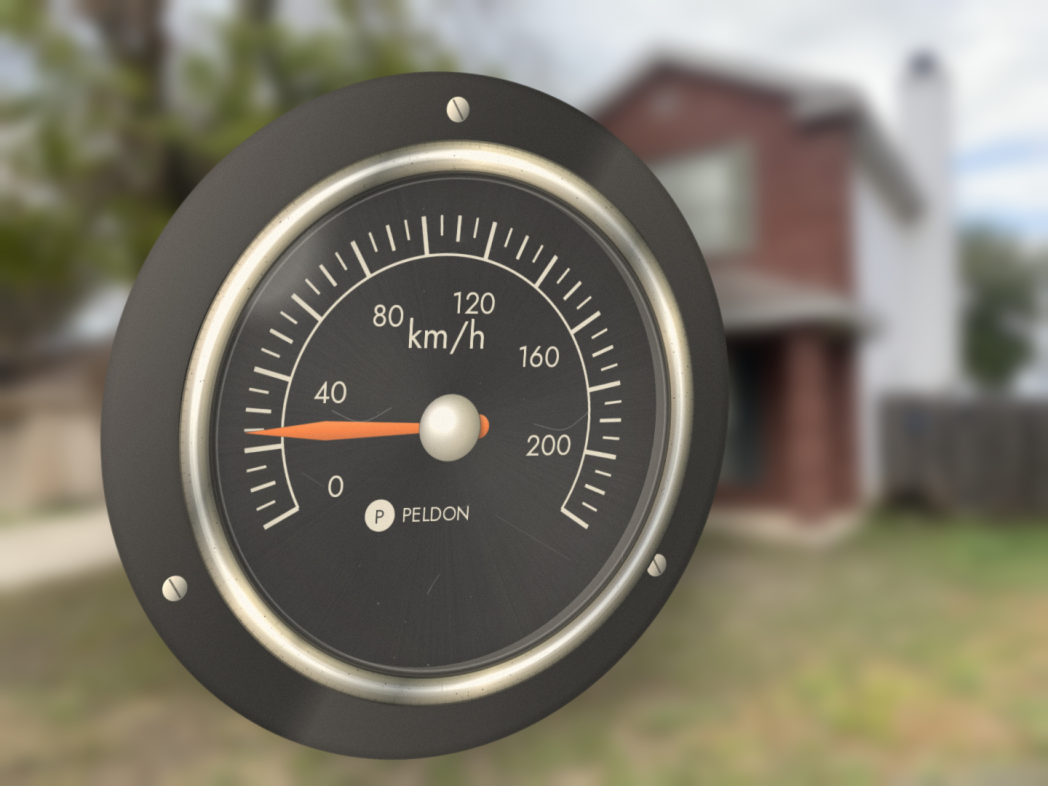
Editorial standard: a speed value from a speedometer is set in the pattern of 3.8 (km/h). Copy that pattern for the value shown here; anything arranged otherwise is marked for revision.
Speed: 25 (km/h)
